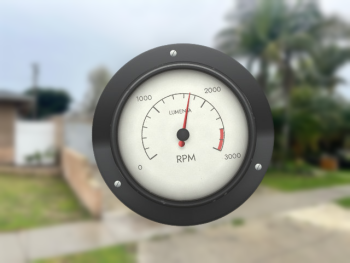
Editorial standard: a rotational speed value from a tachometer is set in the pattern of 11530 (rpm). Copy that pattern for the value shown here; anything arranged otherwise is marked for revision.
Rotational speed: 1700 (rpm)
